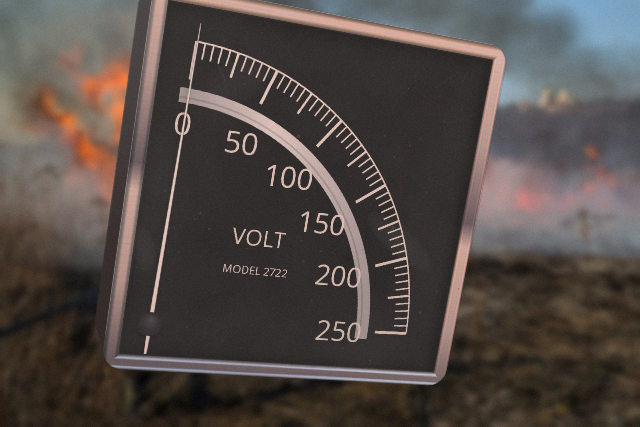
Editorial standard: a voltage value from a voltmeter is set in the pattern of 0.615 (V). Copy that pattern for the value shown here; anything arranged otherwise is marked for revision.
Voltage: 0 (V)
